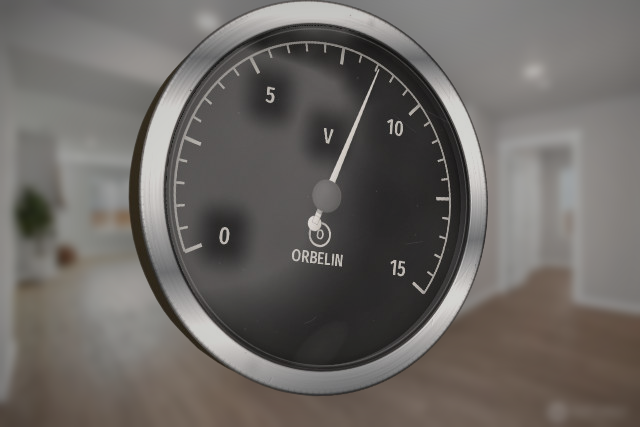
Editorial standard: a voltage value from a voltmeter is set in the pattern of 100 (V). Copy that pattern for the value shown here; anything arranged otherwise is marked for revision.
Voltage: 8.5 (V)
